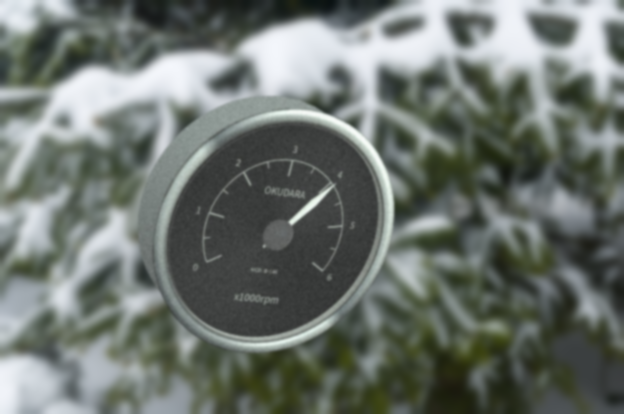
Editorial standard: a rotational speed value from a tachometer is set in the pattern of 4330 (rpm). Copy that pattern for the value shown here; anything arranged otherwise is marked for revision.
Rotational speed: 4000 (rpm)
